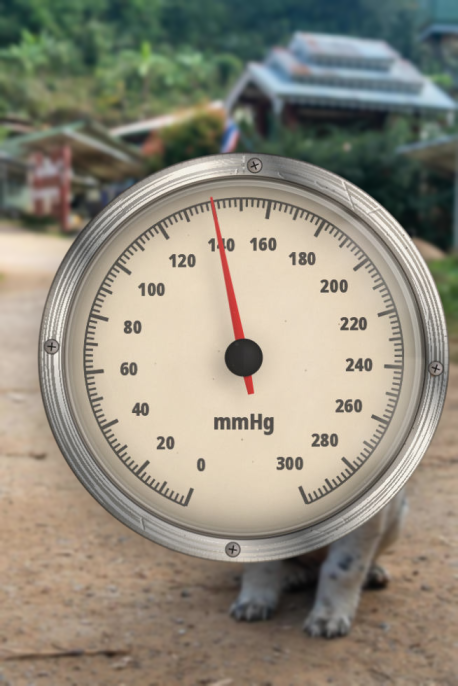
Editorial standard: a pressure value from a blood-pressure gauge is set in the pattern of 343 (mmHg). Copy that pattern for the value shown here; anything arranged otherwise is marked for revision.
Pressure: 140 (mmHg)
